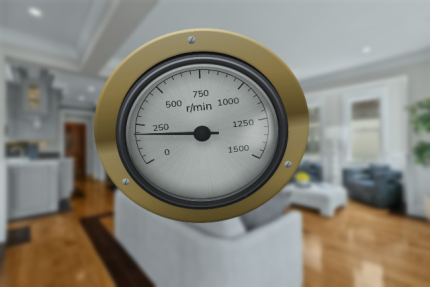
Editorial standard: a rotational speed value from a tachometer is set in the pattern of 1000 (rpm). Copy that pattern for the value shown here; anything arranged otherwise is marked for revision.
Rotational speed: 200 (rpm)
